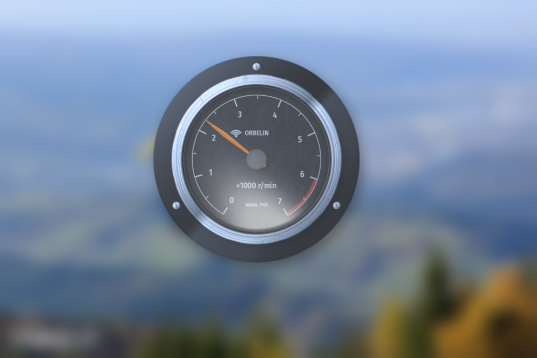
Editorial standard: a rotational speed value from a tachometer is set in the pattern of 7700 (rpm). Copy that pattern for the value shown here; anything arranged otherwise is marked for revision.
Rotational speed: 2250 (rpm)
